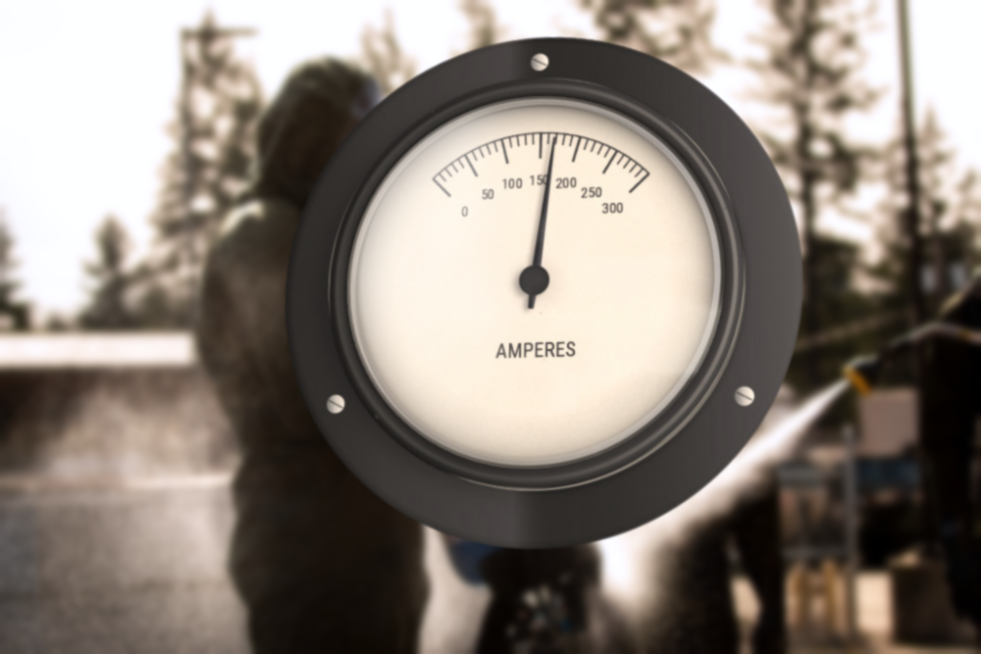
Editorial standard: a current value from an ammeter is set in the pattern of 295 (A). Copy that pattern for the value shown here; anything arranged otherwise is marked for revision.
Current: 170 (A)
